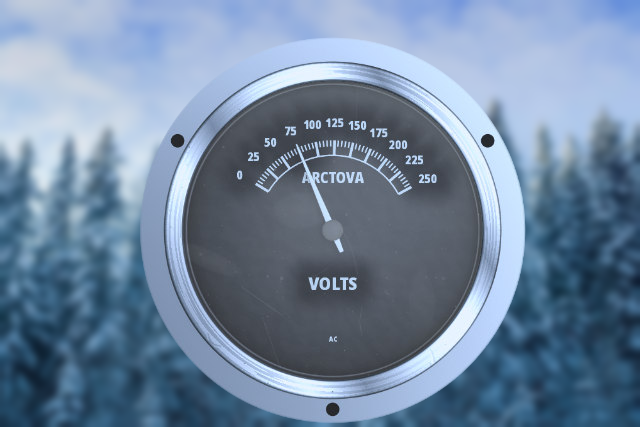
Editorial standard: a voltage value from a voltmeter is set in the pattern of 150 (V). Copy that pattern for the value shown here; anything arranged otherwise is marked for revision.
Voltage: 75 (V)
